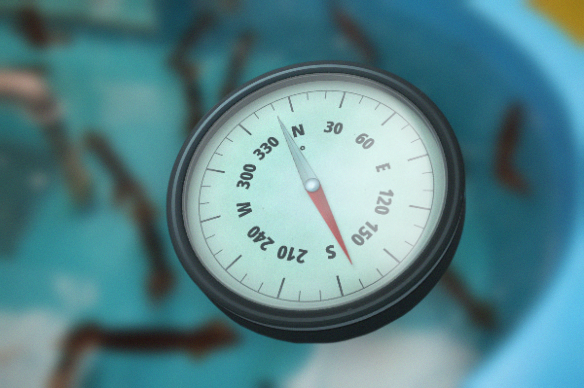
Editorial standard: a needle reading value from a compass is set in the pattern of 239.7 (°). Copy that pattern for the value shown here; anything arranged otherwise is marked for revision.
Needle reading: 170 (°)
